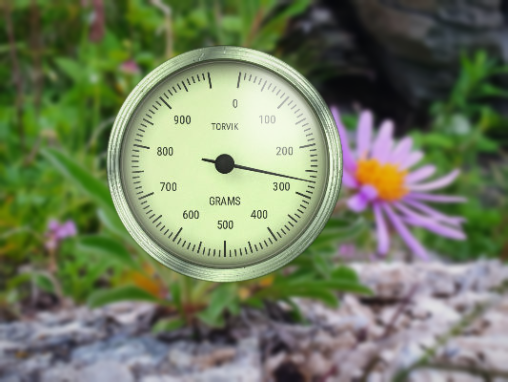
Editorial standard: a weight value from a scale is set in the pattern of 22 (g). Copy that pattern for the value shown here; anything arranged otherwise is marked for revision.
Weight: 270 (g)
